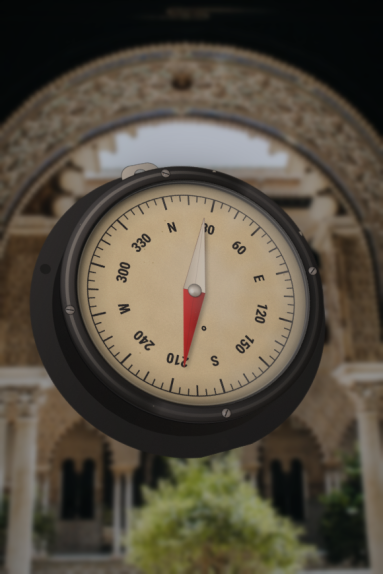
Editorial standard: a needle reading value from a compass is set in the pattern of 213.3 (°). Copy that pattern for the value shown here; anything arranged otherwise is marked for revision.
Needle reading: 205 (°)
